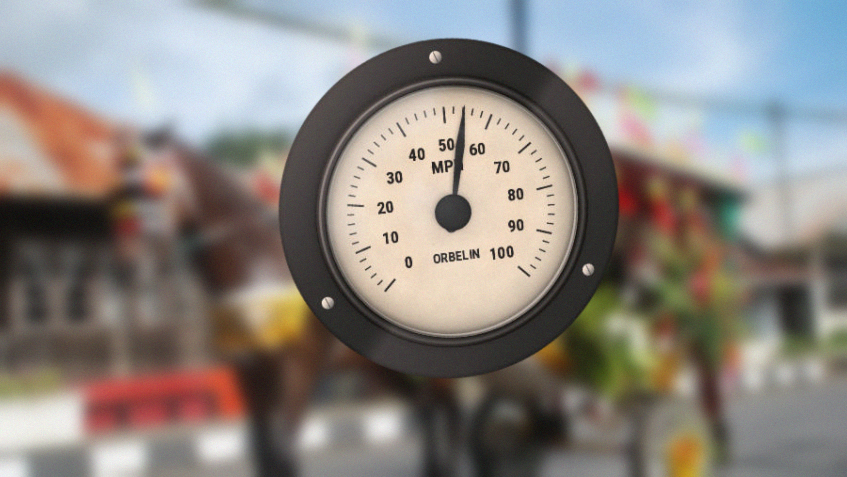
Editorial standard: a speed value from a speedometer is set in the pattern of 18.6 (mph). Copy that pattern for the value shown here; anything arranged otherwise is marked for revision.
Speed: 54 (mph)
